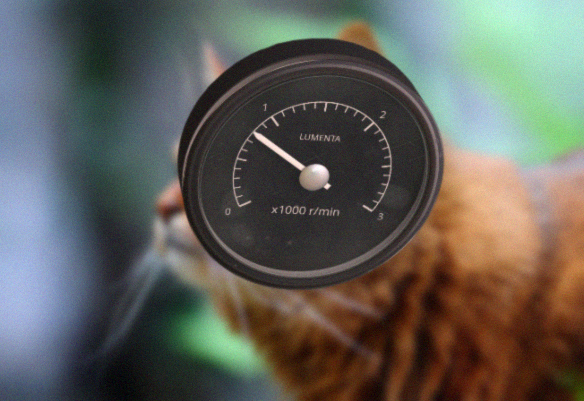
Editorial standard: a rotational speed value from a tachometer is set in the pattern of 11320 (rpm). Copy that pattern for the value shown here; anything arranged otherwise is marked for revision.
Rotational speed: 800 (rpm)
